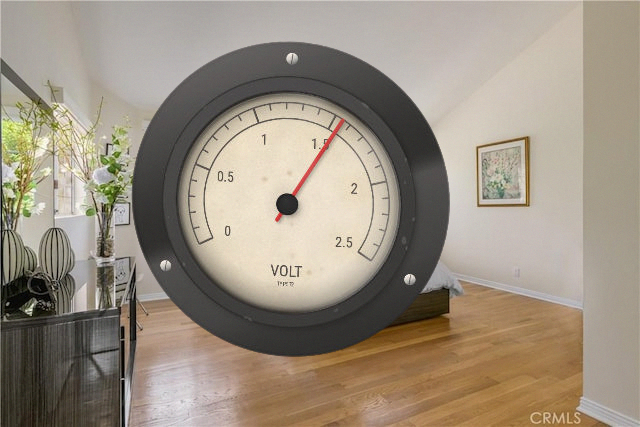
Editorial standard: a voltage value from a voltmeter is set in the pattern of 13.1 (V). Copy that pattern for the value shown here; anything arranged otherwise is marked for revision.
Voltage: 1.55 (V)
